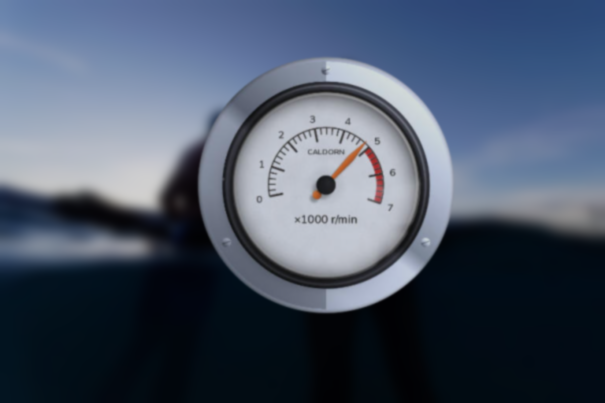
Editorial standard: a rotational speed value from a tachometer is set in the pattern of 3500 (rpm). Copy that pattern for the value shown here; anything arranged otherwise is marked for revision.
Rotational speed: 4800 (rpm)
